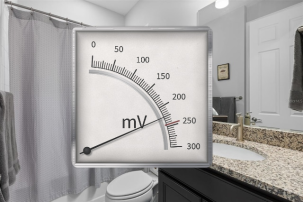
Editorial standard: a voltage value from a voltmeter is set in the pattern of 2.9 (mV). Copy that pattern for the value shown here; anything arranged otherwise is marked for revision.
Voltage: 225 (mV)
